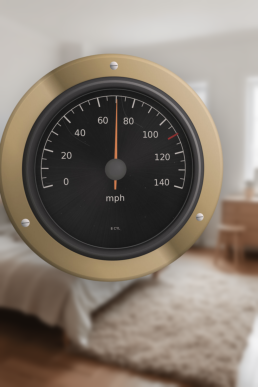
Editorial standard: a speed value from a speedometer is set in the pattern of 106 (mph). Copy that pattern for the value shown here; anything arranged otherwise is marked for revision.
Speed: 70 (mph)
